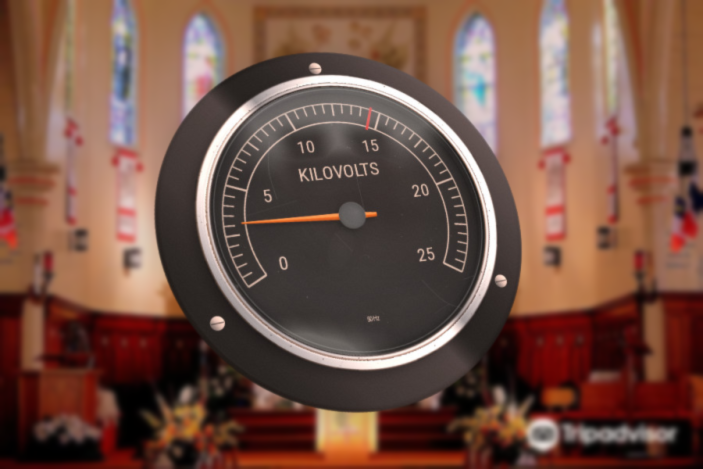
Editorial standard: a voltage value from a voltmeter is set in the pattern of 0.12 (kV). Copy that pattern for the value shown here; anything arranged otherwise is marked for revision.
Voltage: 3 (kV)
